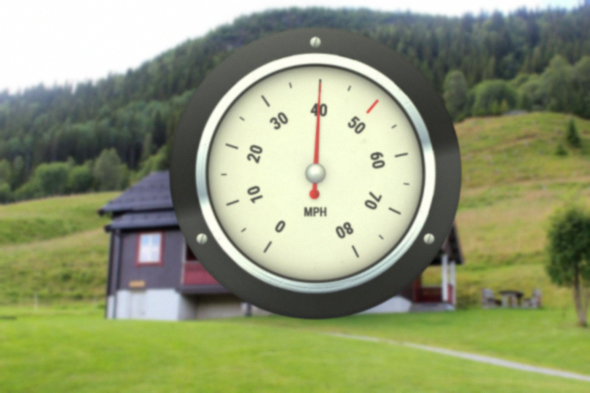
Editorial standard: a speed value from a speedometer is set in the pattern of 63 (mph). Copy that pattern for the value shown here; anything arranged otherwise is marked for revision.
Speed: 40 (mph)
